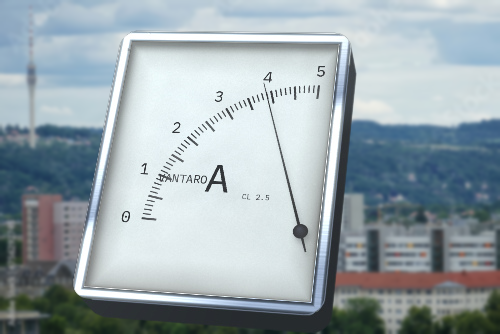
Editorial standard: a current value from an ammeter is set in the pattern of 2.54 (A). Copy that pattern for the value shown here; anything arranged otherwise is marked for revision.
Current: 3.9 (A)
